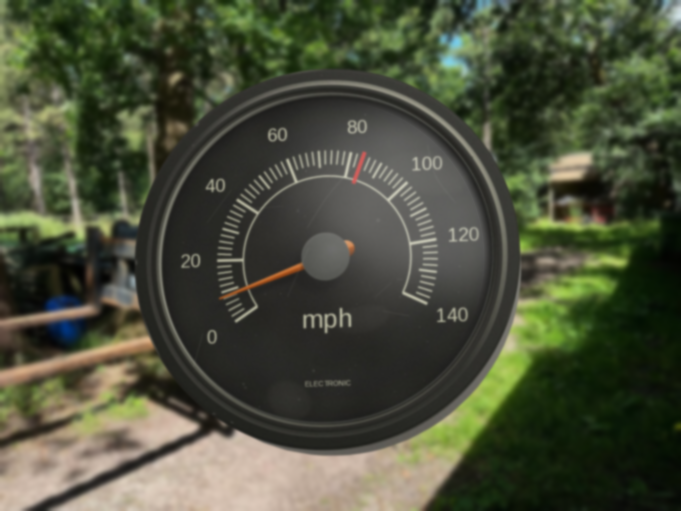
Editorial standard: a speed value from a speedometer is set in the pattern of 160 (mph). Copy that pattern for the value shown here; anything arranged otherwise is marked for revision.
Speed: 8 (mph)
